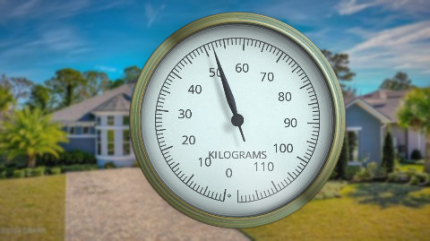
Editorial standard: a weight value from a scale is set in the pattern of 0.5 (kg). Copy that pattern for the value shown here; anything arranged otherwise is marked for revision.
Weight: 52 (kg)
